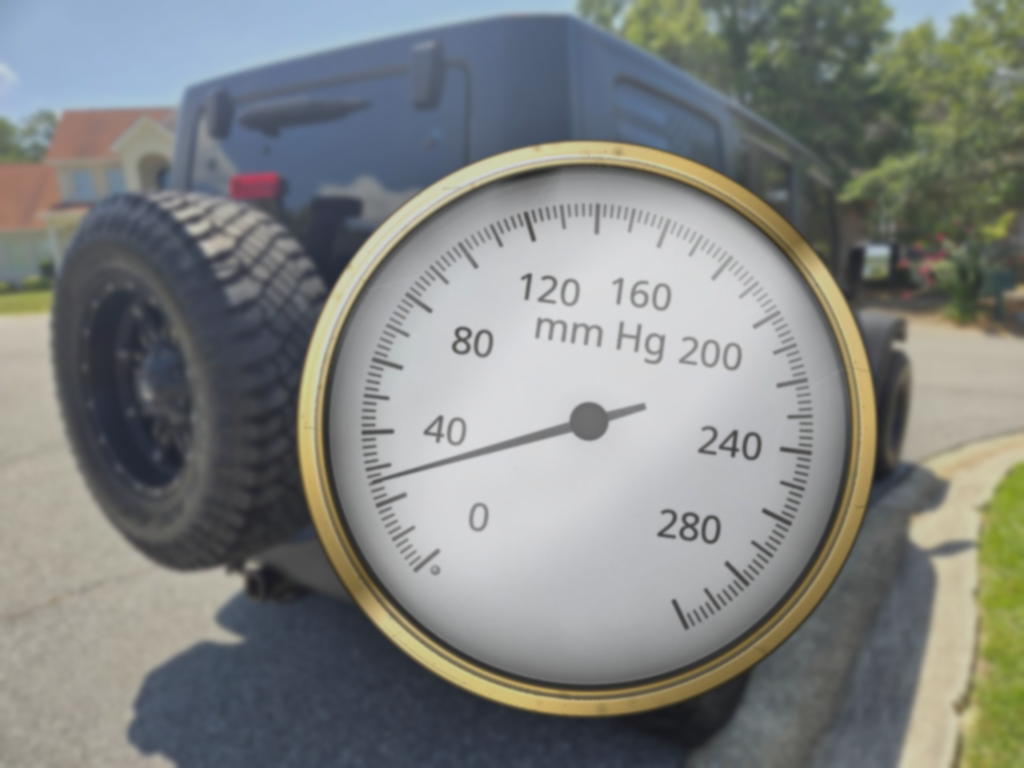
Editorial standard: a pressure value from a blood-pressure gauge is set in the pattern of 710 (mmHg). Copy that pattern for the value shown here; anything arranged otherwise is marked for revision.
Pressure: 26 (mmHg)
